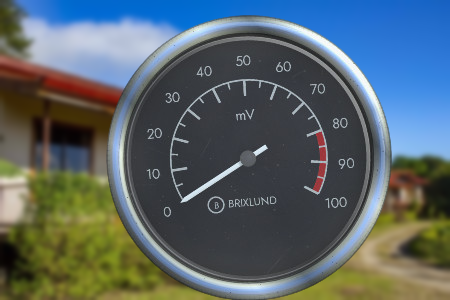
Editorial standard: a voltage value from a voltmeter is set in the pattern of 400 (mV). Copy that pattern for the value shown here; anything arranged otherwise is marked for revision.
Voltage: 0 (mV)
